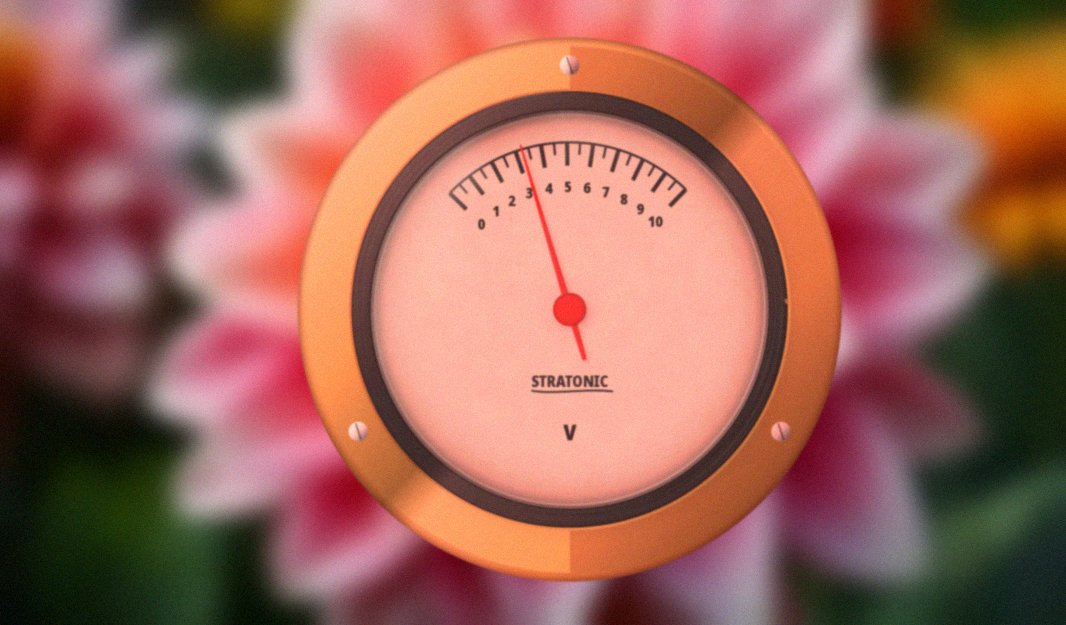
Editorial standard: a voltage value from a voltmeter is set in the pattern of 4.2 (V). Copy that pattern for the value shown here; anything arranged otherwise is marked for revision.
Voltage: 3.25 (V)
